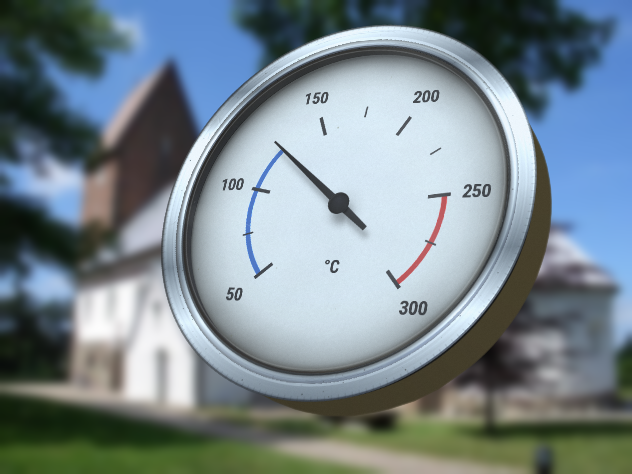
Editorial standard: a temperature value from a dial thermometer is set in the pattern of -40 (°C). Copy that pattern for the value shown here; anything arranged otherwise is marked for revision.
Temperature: 125 (°C)
